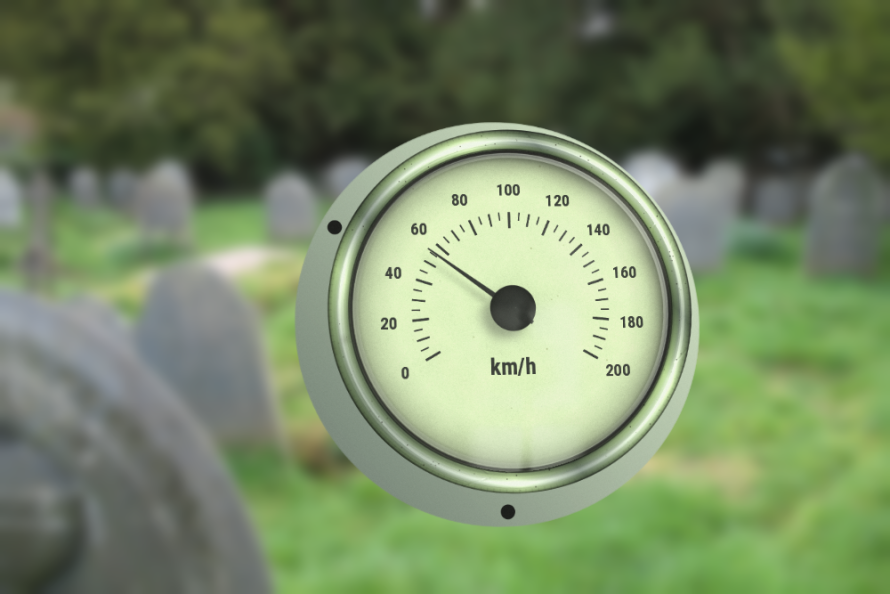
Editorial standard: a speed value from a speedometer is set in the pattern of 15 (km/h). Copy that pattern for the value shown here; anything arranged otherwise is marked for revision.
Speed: 55 (km/h)
